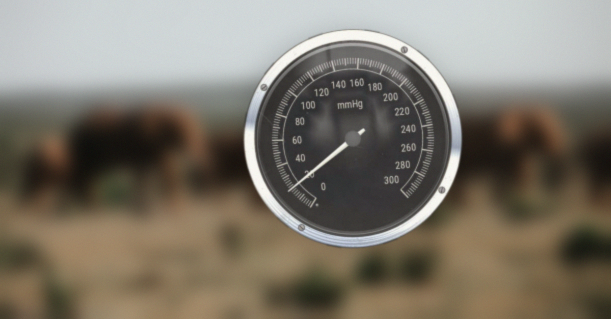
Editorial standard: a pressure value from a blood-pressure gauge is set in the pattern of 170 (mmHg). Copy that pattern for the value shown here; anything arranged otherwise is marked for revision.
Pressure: 20 (mmHg)
